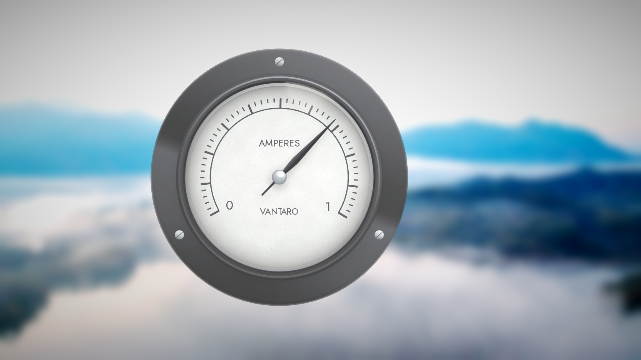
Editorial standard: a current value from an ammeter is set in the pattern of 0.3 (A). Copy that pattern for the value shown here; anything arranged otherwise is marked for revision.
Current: 0.68 (A)
